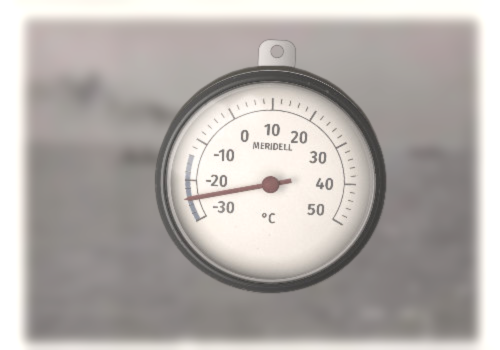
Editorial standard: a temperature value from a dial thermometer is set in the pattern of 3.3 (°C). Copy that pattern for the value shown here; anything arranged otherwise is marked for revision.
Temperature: -24 (°C)
